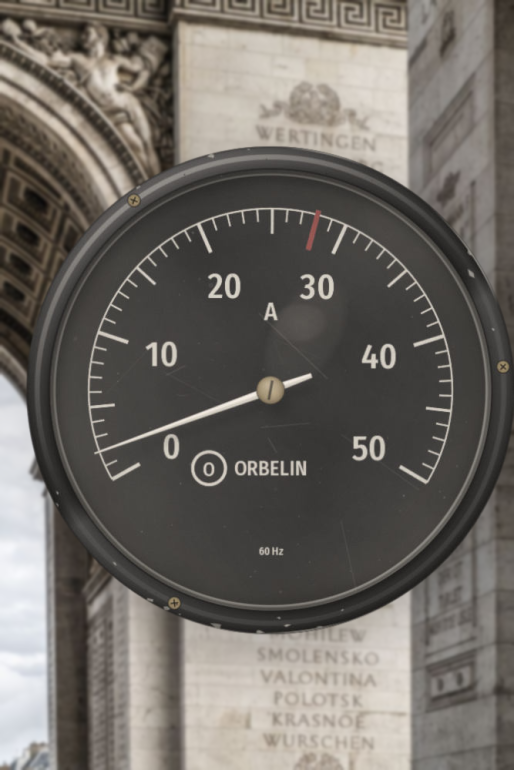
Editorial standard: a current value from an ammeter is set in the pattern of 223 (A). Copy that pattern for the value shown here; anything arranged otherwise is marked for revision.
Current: 2 (A)
